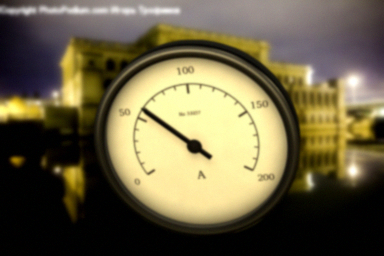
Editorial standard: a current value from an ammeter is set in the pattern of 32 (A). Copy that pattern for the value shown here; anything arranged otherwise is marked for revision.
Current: 60 (A)
